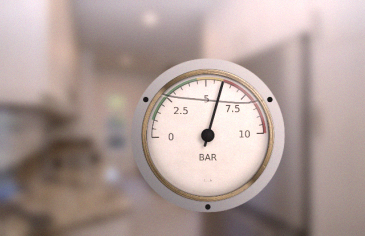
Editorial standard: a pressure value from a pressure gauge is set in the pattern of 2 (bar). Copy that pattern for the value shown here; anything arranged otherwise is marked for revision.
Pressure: 6 (bar)
